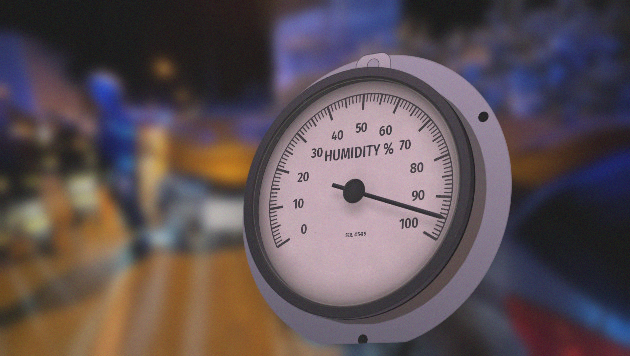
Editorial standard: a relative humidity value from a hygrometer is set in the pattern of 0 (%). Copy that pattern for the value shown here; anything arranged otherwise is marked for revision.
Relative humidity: 95 (%)
